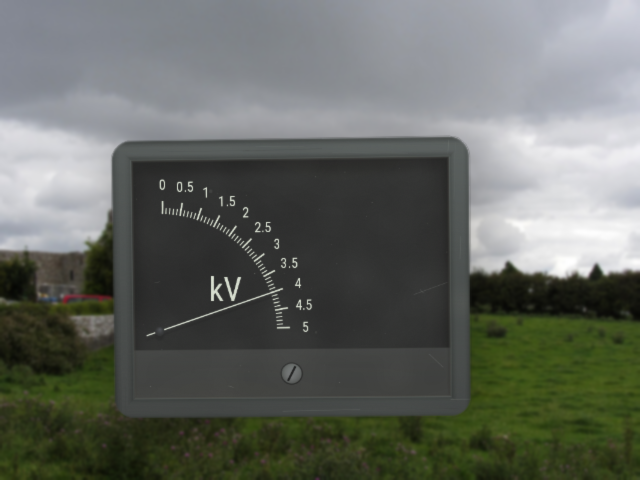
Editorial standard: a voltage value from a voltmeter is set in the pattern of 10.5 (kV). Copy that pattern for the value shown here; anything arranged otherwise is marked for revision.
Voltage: 4 (kV)
